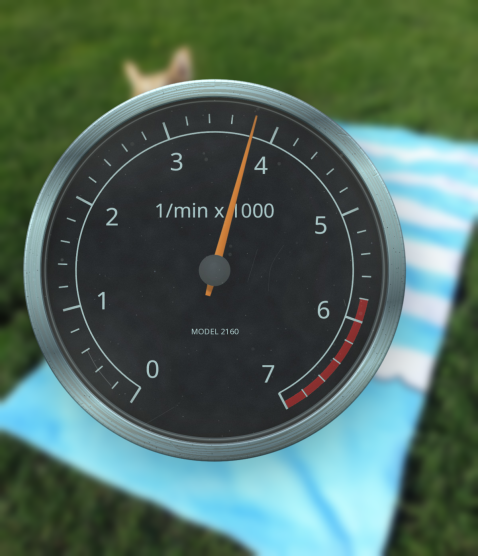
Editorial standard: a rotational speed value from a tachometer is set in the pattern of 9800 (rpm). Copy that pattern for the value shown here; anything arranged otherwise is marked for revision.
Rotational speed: 3800 (rpm)
